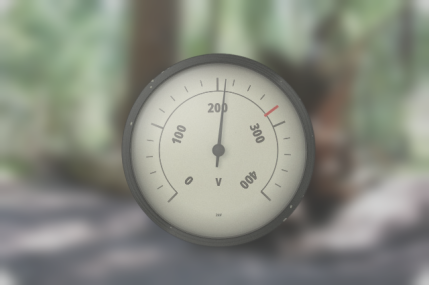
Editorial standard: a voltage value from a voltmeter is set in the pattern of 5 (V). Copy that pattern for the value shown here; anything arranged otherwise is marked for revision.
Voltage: 210 (V)
